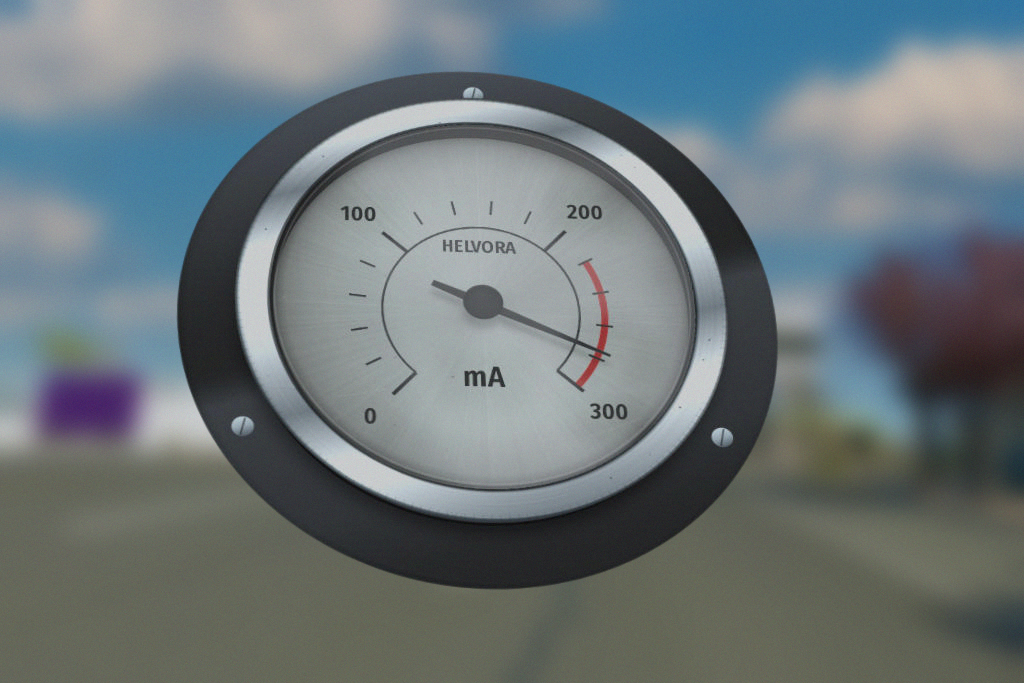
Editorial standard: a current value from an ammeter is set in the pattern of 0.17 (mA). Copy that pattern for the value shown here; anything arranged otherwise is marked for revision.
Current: 280 (mA)
